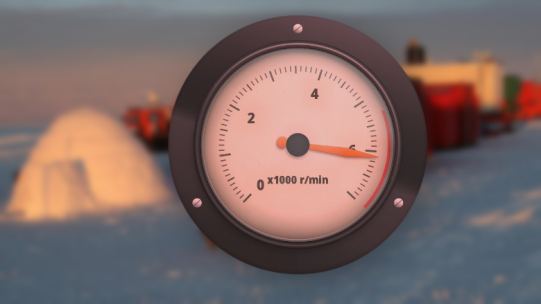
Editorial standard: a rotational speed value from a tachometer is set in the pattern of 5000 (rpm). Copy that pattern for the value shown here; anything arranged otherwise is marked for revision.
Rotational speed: 6100 (rpm)
